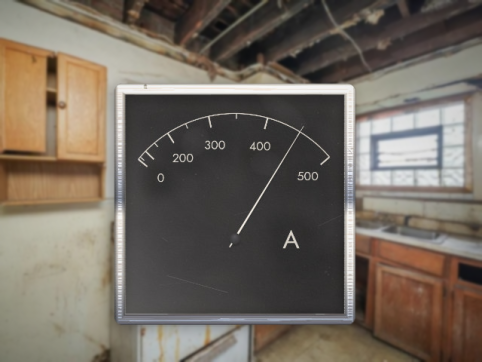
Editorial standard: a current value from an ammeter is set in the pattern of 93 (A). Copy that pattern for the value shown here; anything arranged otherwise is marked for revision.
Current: 450 (A)
